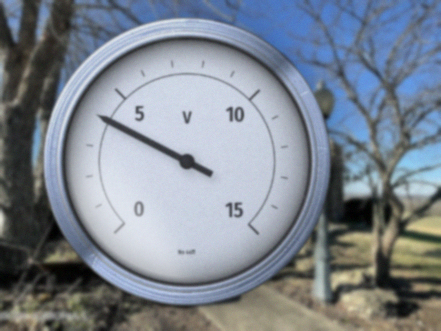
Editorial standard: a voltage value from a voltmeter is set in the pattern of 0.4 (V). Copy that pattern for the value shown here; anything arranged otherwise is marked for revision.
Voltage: 4 (V)
